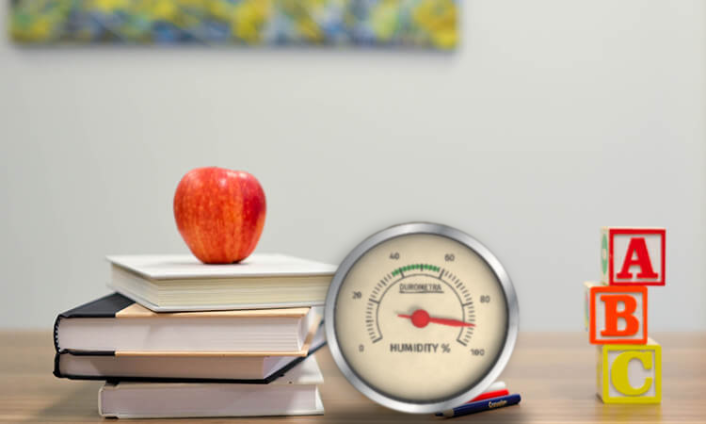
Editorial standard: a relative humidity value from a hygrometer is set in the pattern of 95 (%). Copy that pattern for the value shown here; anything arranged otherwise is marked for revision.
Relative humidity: 90 (%)
